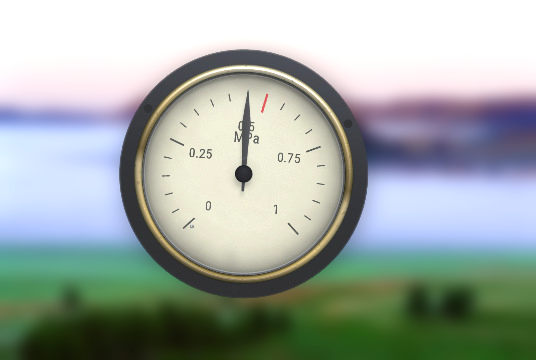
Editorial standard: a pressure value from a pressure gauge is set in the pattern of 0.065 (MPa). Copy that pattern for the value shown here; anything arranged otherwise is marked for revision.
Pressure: 0.5 (MPa)
